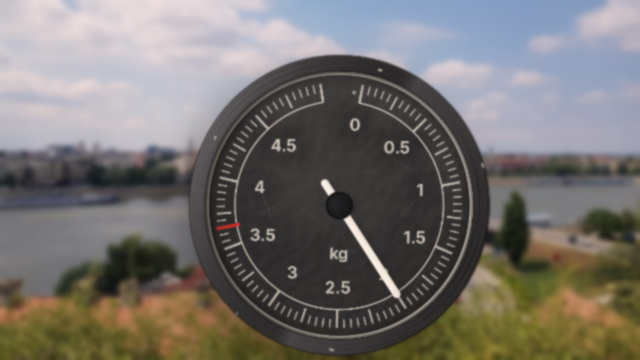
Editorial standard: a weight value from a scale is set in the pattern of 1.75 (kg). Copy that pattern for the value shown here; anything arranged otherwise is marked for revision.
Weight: 2 (kg)
